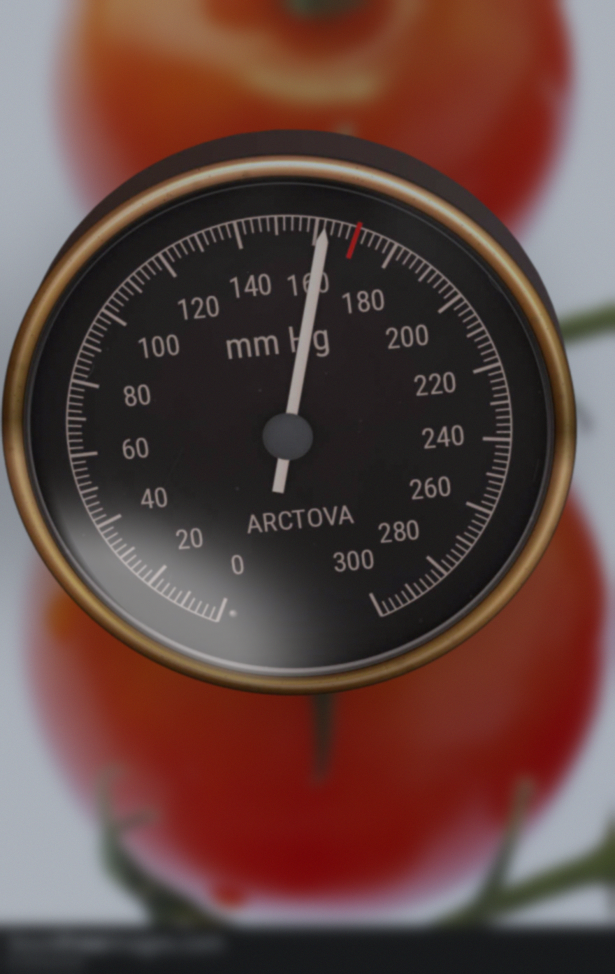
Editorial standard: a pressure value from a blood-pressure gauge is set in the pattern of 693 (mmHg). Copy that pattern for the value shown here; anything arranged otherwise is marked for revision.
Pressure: 162 (mmHg)
